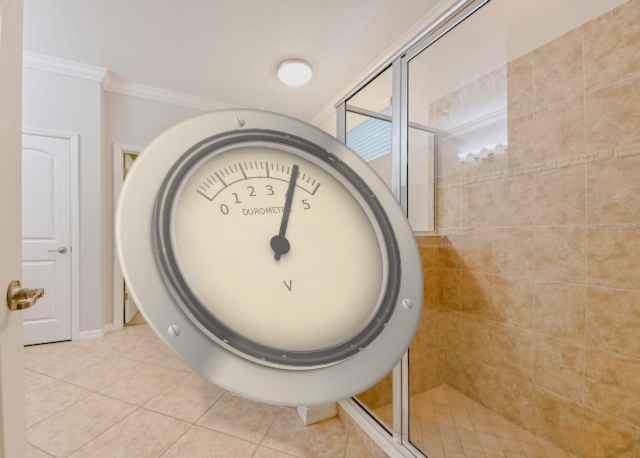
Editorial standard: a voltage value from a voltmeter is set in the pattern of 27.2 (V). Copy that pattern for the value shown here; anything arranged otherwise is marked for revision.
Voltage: 4 (V)
